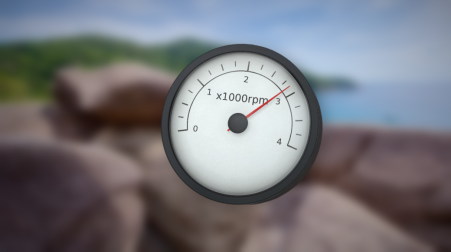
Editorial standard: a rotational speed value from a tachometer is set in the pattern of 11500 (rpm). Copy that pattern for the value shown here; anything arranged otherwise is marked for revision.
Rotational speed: 2875 (rpm)
